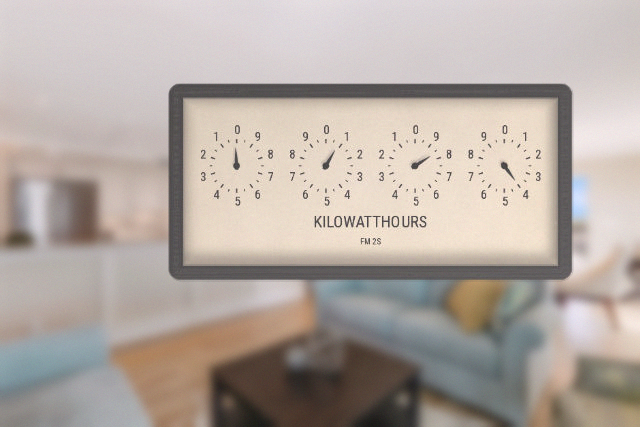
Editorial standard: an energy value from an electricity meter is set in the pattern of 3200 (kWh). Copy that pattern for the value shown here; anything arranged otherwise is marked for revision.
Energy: 84 (kWh)
